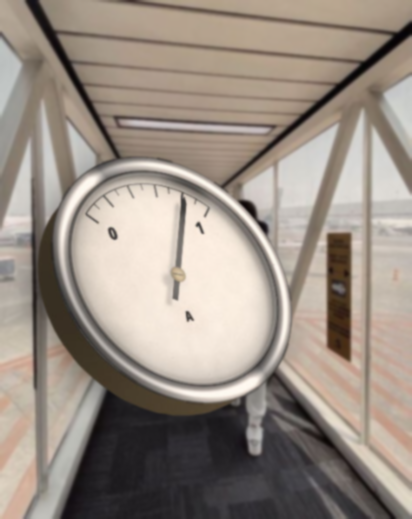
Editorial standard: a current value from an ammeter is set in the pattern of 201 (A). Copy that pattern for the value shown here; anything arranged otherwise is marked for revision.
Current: 0.8 (A)
